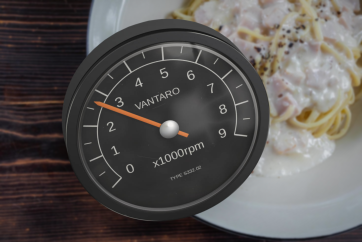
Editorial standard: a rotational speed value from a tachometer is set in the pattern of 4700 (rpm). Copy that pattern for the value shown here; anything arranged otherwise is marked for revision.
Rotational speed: 2750 (rpm)
